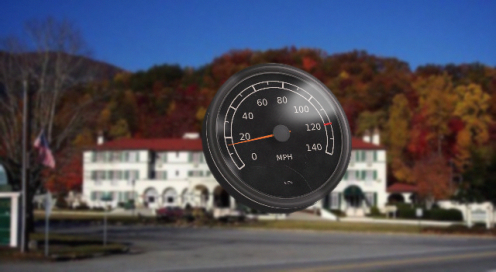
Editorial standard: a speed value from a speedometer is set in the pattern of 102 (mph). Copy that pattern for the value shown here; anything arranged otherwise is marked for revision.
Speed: 15 (mph)
